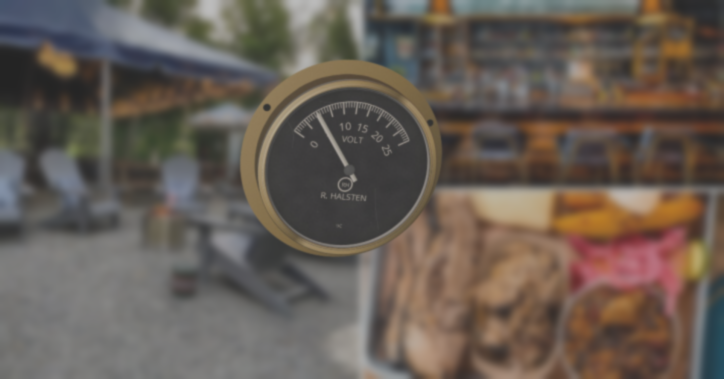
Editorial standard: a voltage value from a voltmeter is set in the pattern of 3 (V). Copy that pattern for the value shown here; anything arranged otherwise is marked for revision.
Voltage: 5 (V)
